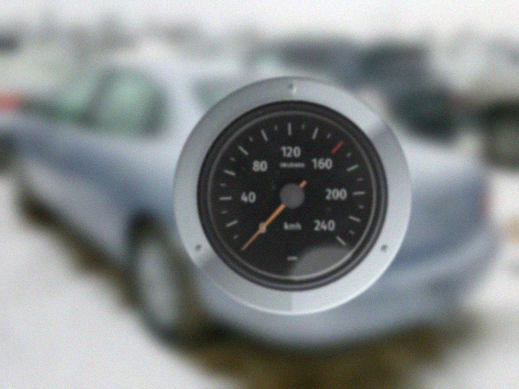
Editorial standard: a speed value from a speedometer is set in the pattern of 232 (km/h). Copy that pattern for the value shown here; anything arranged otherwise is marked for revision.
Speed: 0 (km/h)
